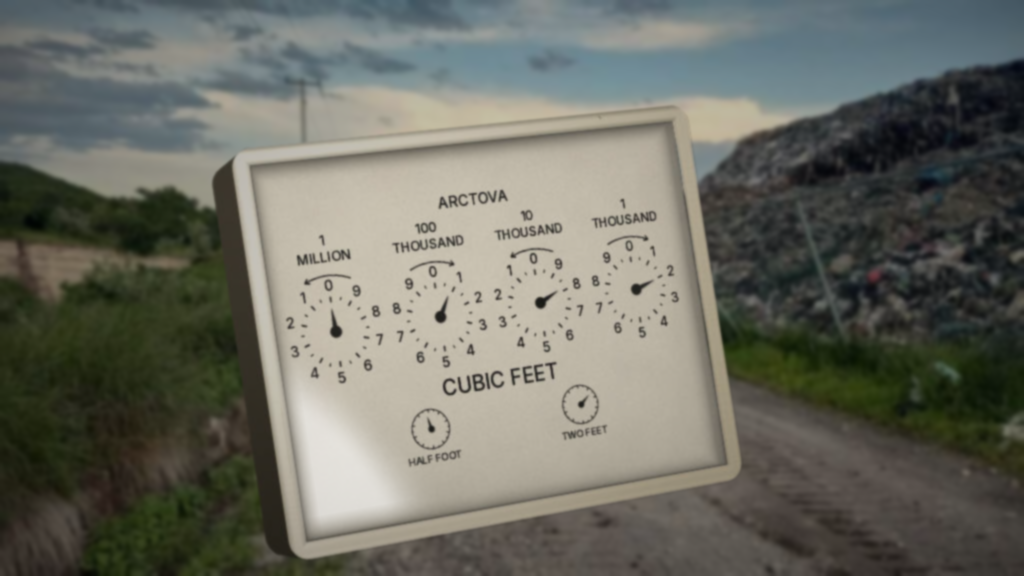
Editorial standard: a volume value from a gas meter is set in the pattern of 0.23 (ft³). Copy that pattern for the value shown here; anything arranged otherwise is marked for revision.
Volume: 8200 (ft³)
